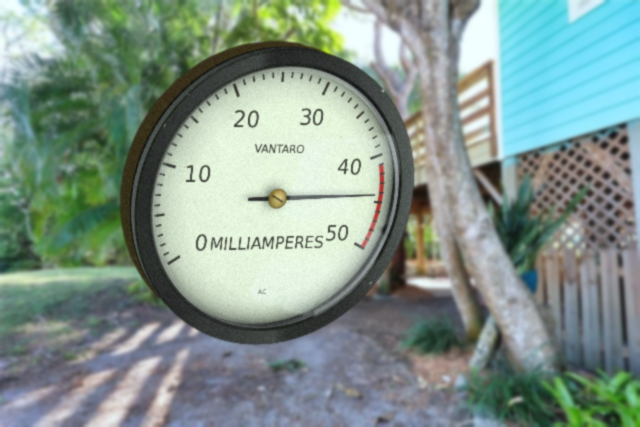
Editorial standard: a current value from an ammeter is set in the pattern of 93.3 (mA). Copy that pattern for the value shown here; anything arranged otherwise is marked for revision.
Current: 44 (mA)
